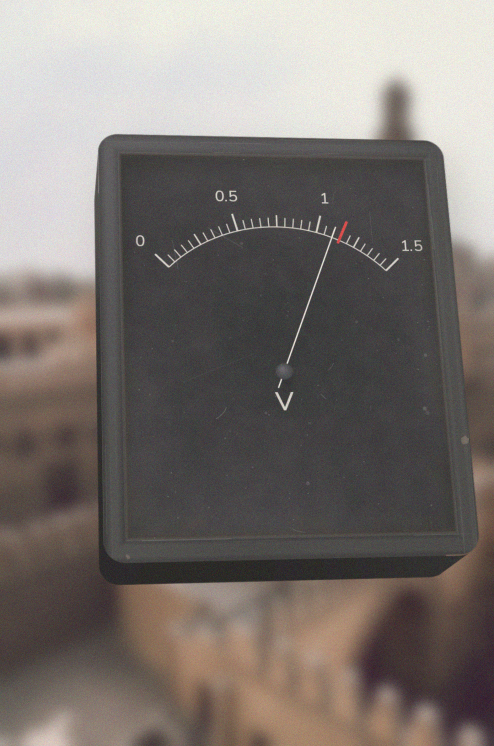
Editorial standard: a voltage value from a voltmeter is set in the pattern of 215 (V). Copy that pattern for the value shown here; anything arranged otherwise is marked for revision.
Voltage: 1.1 (V)
